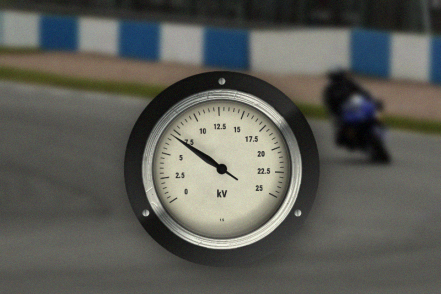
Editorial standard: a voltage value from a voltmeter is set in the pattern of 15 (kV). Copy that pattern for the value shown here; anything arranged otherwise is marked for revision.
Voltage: 7 (kV)
